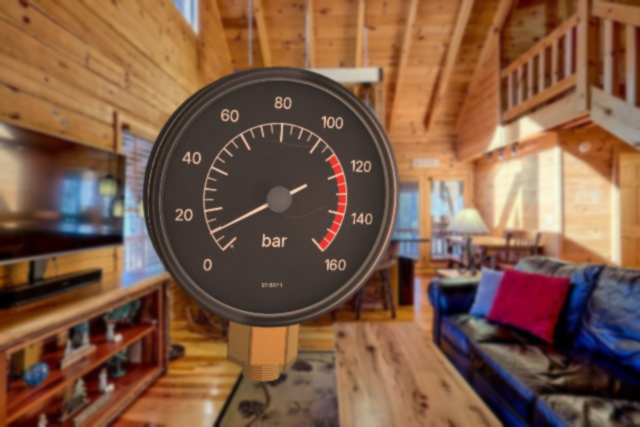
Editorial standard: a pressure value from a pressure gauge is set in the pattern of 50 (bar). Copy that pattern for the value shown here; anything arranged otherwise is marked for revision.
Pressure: 10 (bar)
